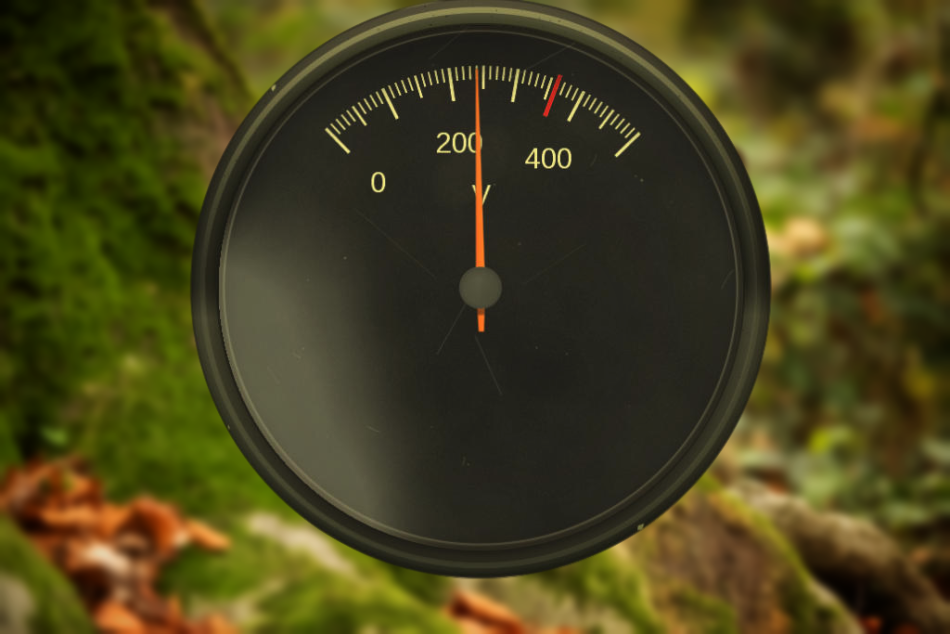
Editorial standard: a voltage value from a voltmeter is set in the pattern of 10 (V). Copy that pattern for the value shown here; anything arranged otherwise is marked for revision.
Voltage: 240 (V)
